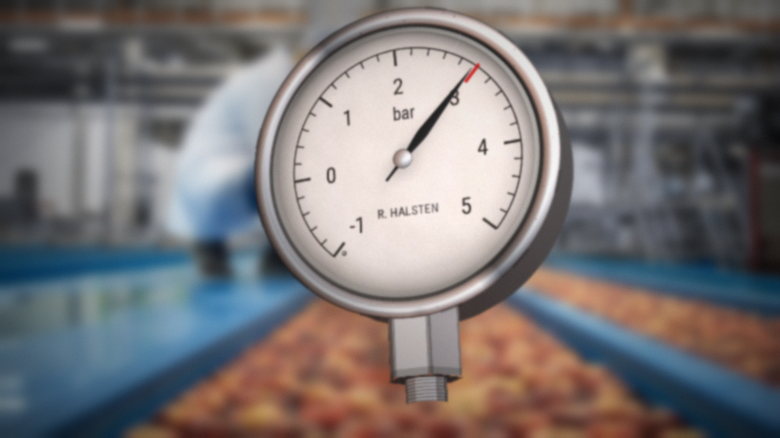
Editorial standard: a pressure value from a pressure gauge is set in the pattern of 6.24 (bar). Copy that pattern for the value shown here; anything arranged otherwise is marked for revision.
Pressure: 3 (bar)
